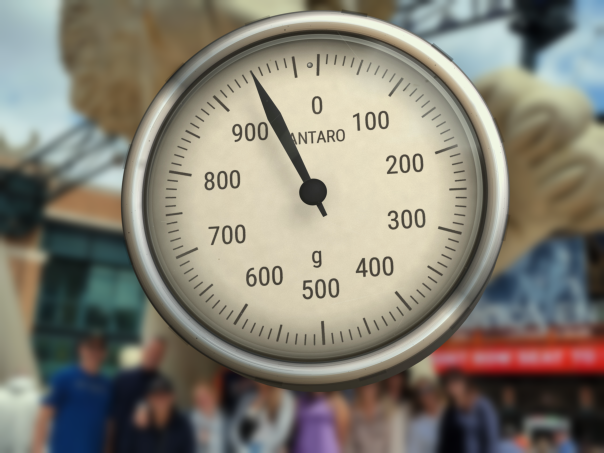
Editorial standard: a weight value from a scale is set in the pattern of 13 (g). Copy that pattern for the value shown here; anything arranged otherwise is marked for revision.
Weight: 950 (g)
